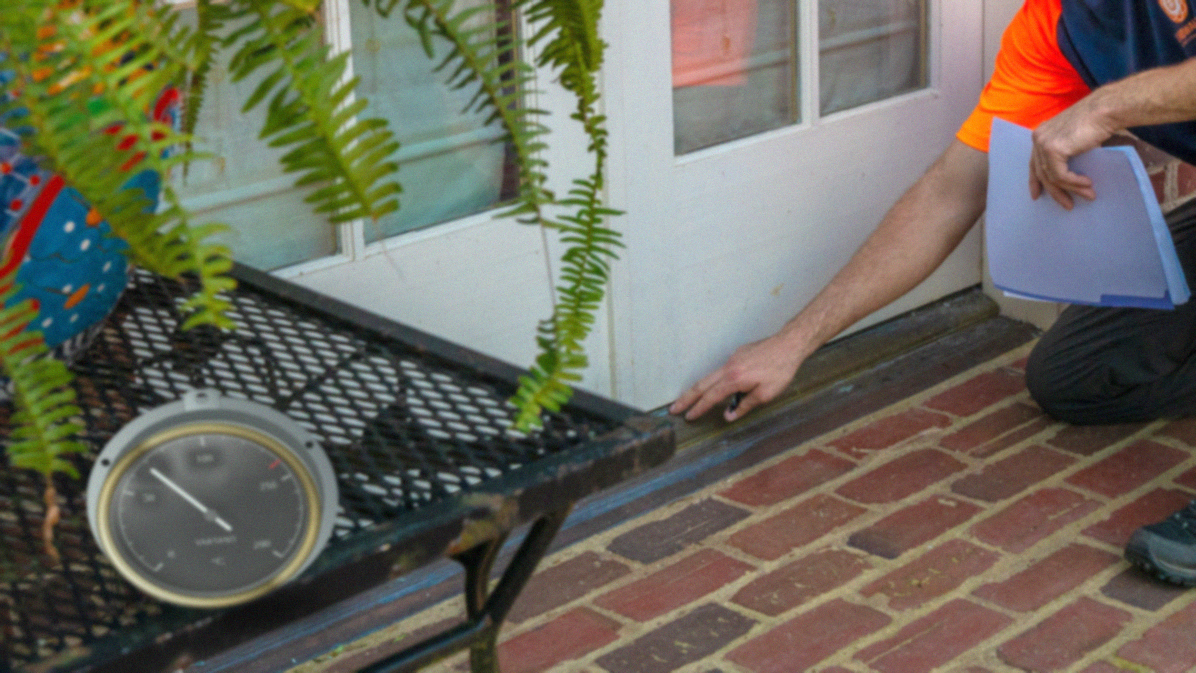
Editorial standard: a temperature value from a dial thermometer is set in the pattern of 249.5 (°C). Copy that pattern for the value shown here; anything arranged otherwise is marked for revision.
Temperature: 70 (°C)
